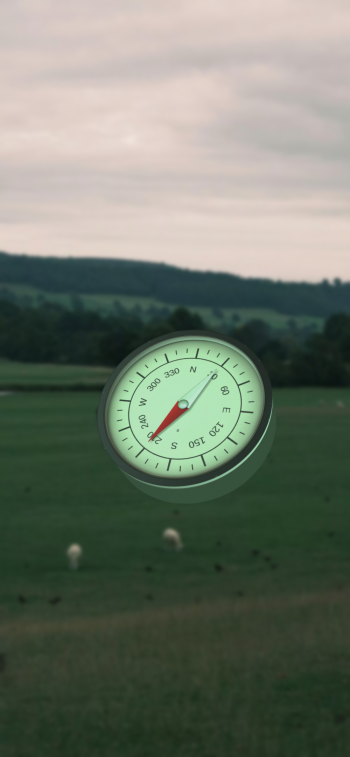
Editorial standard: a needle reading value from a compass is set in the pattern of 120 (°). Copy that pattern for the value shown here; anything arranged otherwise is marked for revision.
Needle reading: 210 (°)
